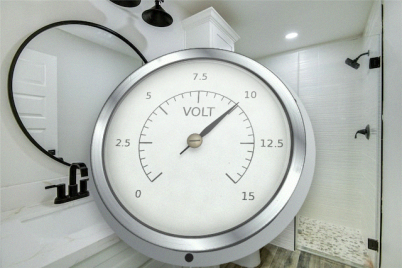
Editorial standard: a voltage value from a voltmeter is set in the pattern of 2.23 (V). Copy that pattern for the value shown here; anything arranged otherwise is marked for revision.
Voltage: 10 (V)
